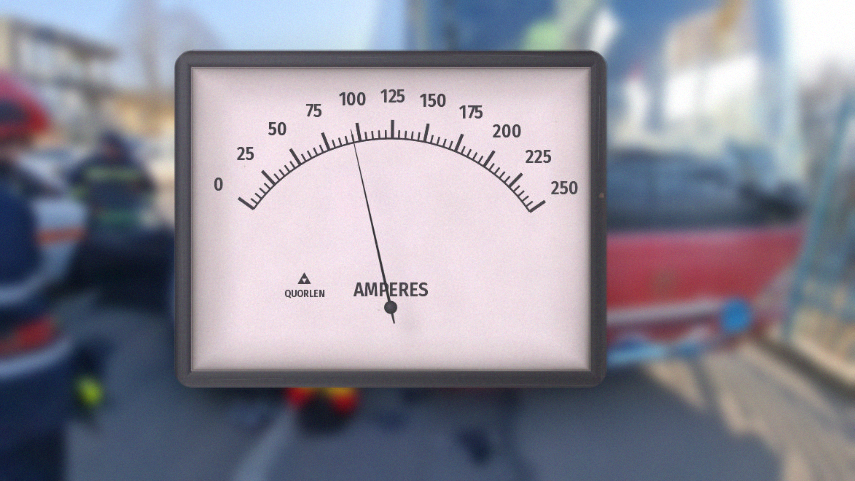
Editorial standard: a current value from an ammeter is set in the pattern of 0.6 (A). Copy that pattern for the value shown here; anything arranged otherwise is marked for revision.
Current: 95 (A)
